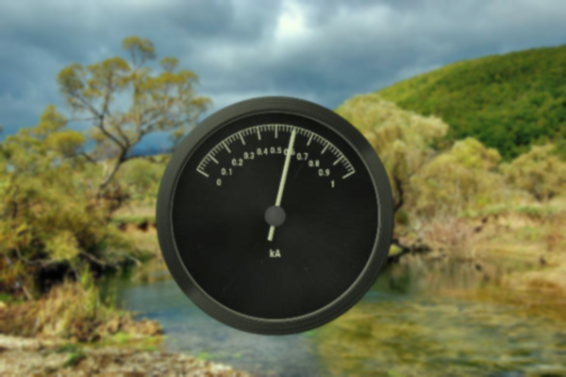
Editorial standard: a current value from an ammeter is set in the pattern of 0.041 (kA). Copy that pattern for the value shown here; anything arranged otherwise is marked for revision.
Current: 0.6 (kA)
